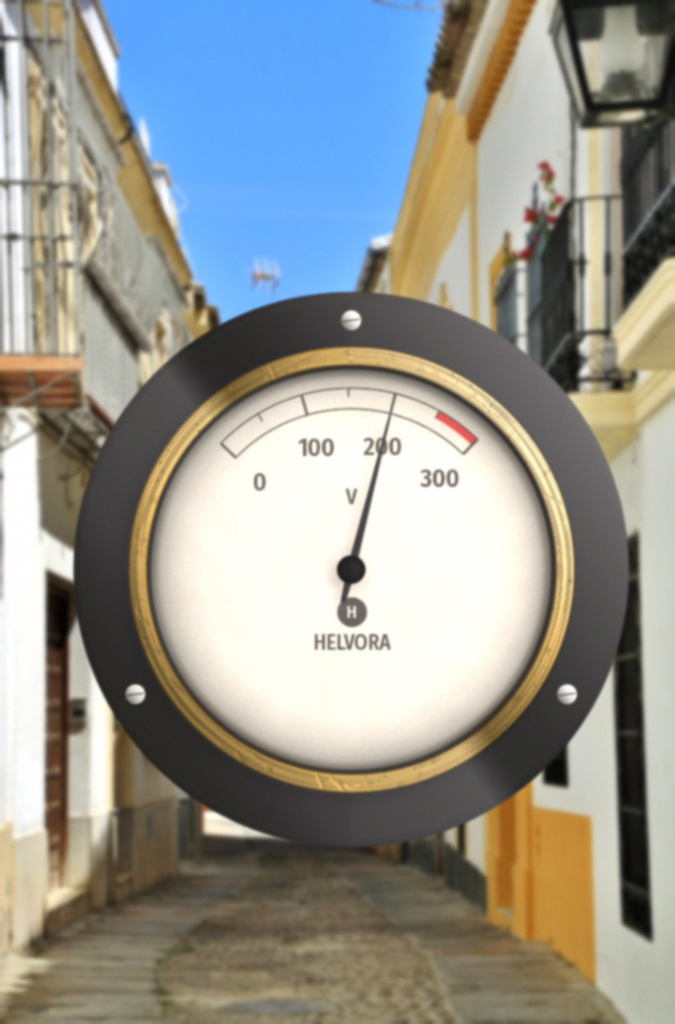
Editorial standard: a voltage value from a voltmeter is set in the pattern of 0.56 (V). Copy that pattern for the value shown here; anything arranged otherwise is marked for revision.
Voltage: 200 (V)
